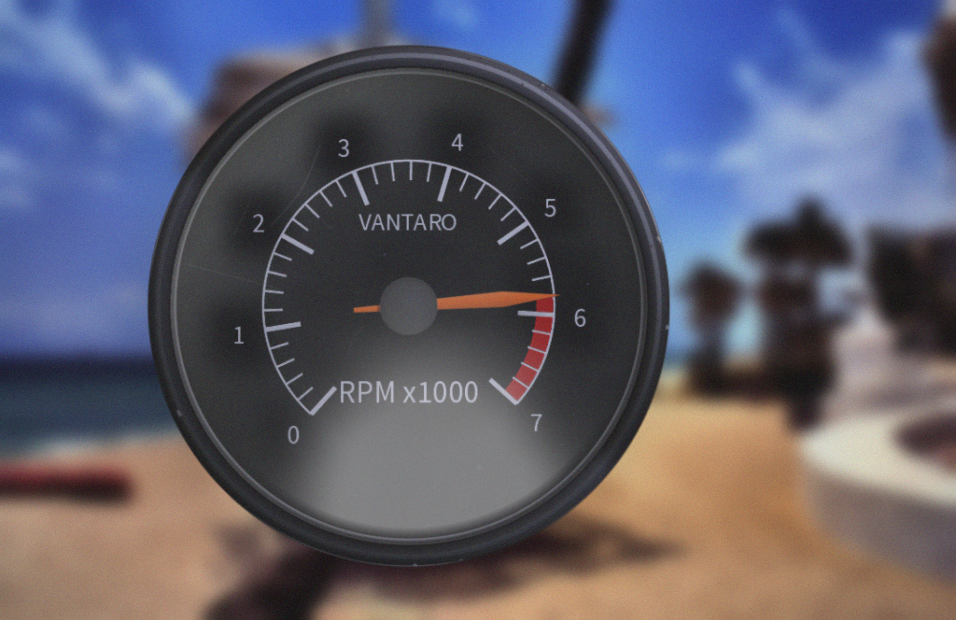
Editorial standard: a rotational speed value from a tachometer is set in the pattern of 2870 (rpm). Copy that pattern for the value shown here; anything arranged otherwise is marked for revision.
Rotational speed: 5800 (rpm)
